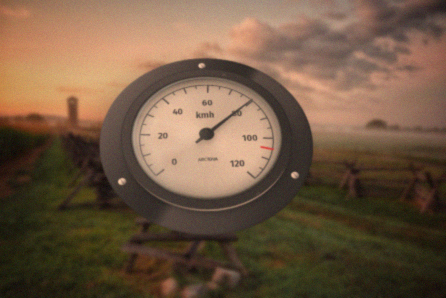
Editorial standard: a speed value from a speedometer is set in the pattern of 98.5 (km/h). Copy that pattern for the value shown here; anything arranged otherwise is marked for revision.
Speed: 80 (km/h)
